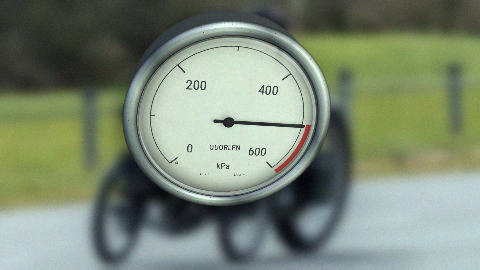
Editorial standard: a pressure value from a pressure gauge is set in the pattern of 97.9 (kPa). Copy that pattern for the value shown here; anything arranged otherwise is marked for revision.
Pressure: 500 (kPa)
